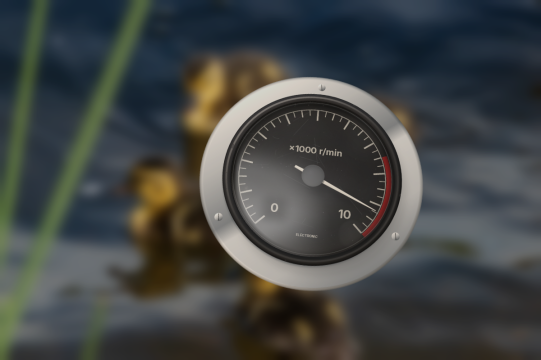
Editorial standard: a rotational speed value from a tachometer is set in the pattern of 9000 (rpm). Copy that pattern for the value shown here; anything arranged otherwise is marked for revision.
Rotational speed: 9250 (rpm)
